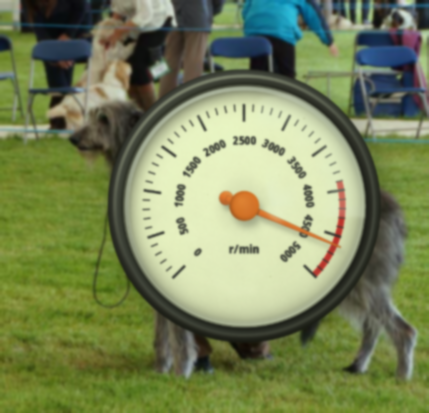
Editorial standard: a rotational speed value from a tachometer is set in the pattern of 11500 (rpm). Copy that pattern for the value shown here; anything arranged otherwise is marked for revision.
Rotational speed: 4600 (rpm)
